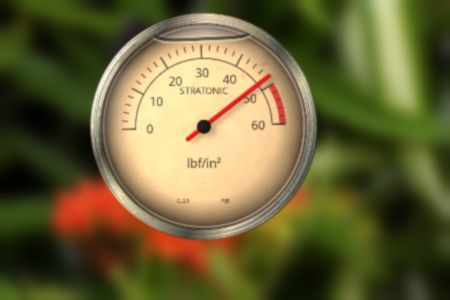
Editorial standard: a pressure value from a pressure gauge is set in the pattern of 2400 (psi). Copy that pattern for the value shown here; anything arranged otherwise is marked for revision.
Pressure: 48 (psi)
